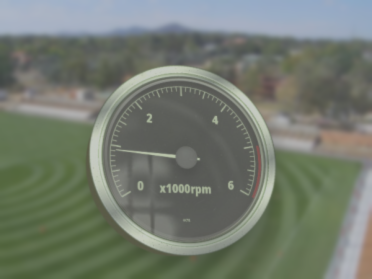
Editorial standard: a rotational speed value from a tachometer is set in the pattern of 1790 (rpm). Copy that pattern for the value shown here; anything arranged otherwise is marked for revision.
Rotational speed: 900 (rpm)
